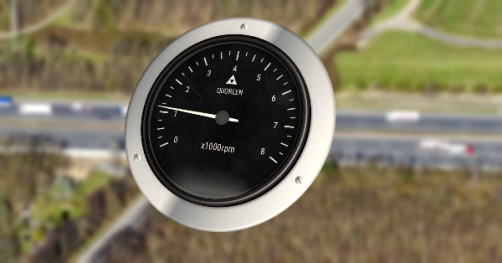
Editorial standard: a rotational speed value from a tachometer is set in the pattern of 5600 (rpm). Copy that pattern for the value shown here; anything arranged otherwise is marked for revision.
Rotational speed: 1125 (rpm)
